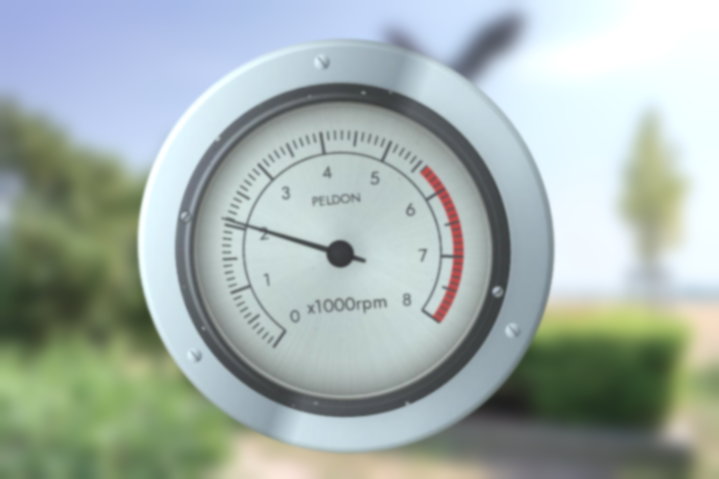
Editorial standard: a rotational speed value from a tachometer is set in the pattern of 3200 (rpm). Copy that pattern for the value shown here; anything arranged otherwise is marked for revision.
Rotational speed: 2100 (rpm)
